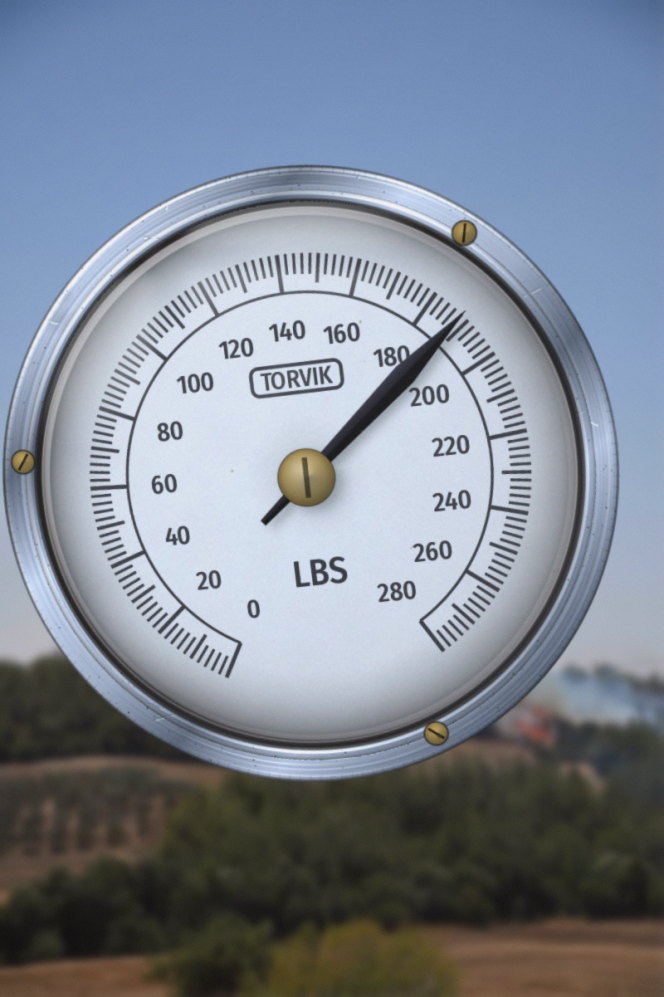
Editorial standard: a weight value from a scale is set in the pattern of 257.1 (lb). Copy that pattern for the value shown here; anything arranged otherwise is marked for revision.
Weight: 188 (lb)
